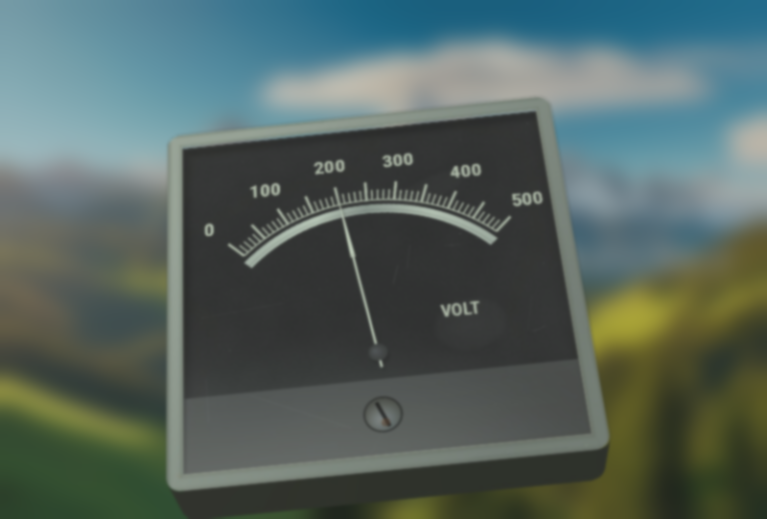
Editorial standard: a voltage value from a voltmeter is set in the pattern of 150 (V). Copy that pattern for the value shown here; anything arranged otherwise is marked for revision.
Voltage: 200 (V)
